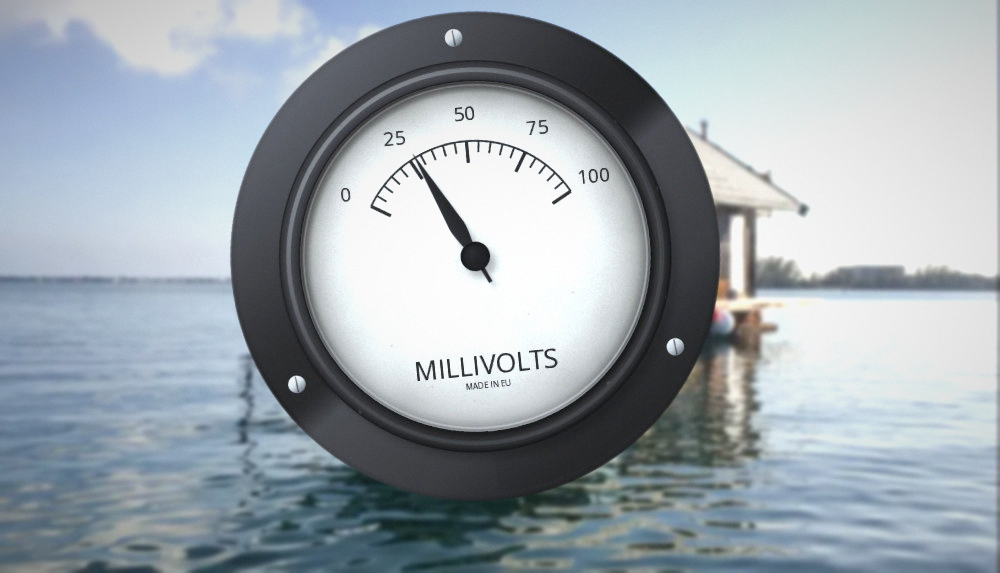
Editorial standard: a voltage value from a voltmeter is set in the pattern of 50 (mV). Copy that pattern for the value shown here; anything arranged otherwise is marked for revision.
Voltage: 27.5 (mV)
